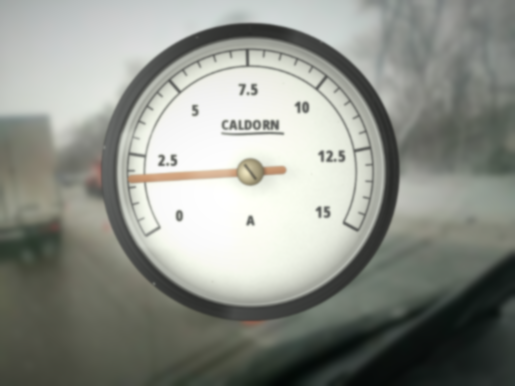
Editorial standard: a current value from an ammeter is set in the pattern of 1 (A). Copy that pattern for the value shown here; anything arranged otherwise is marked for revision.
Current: 1.75 (A)
